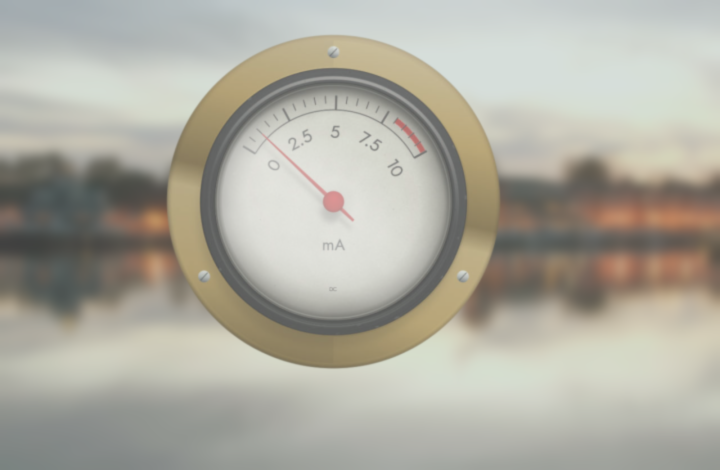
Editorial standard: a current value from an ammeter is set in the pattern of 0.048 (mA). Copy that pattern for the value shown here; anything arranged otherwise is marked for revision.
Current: 1 (mA)
